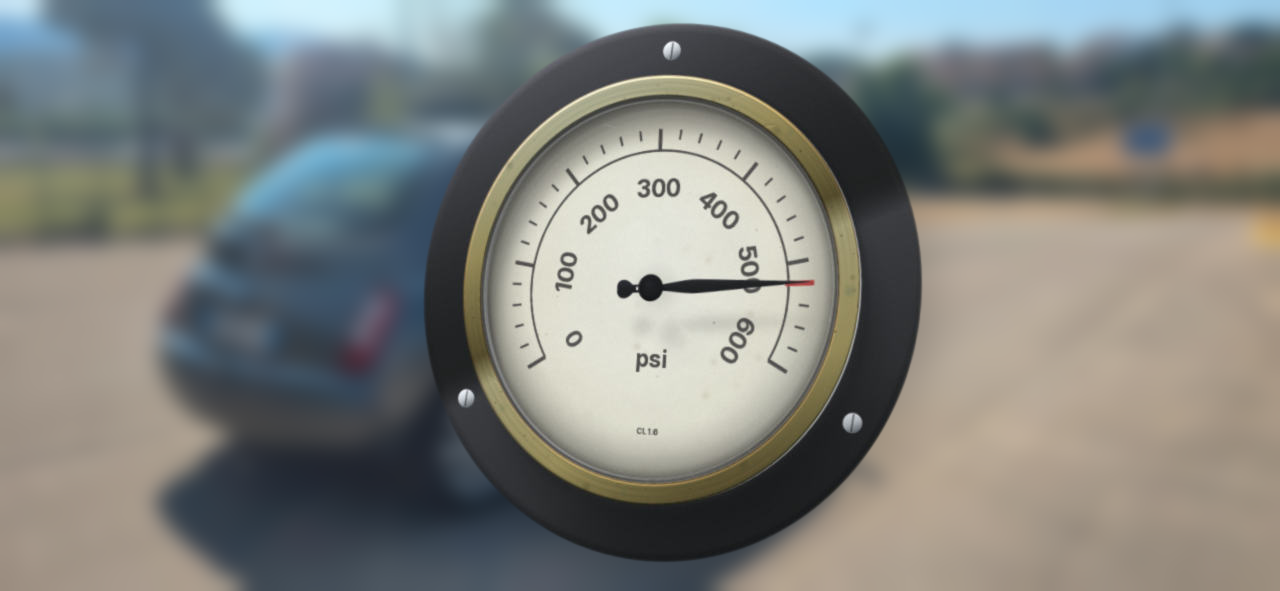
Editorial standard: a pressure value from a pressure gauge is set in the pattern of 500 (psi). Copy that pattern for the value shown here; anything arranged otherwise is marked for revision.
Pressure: 520 (psi)
